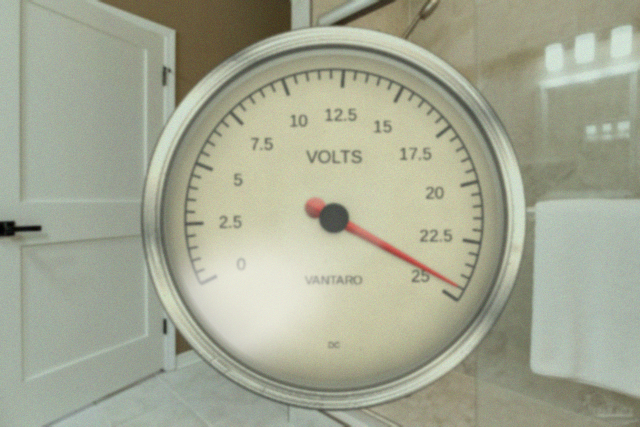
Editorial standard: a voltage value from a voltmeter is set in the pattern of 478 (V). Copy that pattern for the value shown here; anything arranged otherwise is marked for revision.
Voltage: 24.5 (V)
